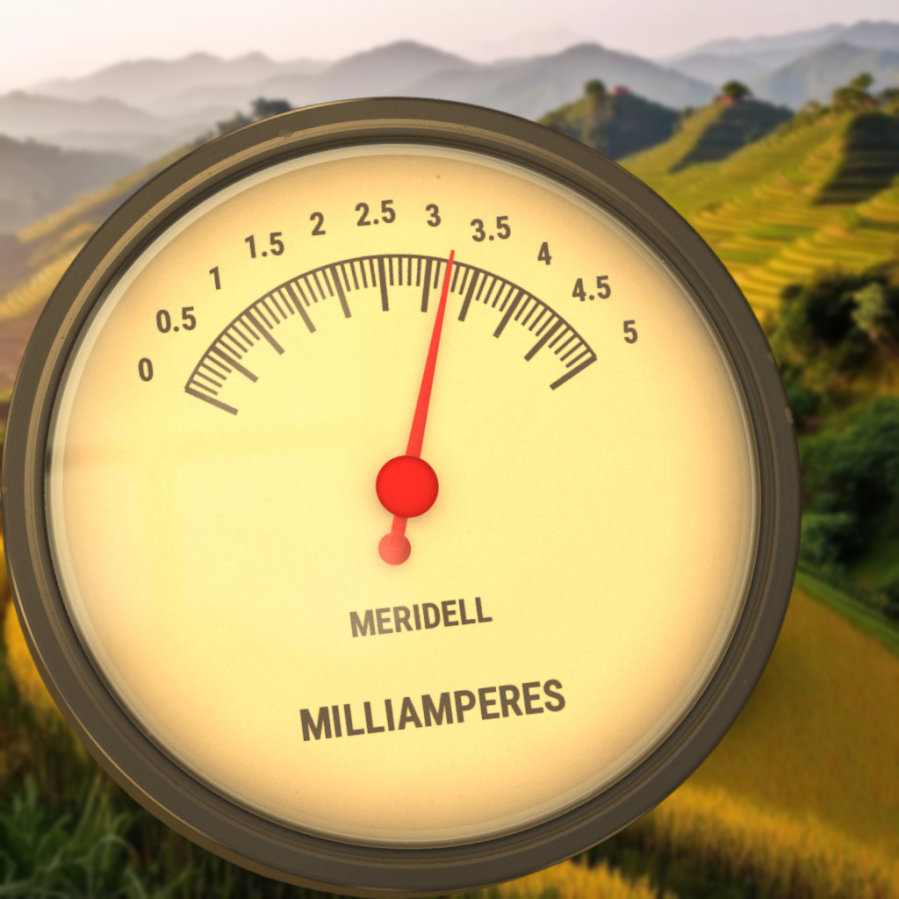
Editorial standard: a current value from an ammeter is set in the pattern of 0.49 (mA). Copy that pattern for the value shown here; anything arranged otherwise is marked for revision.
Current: 3.2 (mA)
